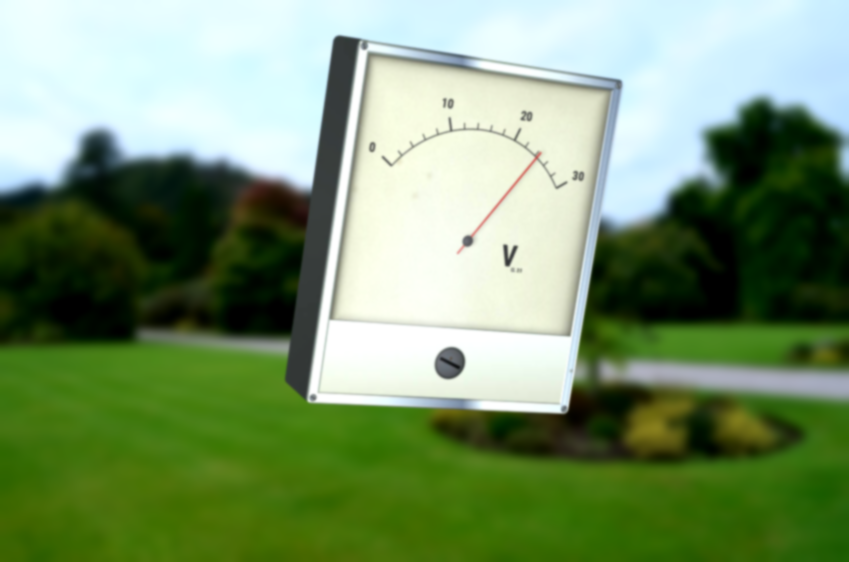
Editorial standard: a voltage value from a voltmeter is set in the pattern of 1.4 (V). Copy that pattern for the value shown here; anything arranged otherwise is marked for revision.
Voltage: 24 (V)
